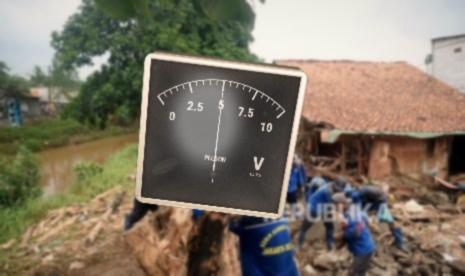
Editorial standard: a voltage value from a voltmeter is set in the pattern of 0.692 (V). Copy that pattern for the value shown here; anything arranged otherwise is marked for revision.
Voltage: 5 (V)
